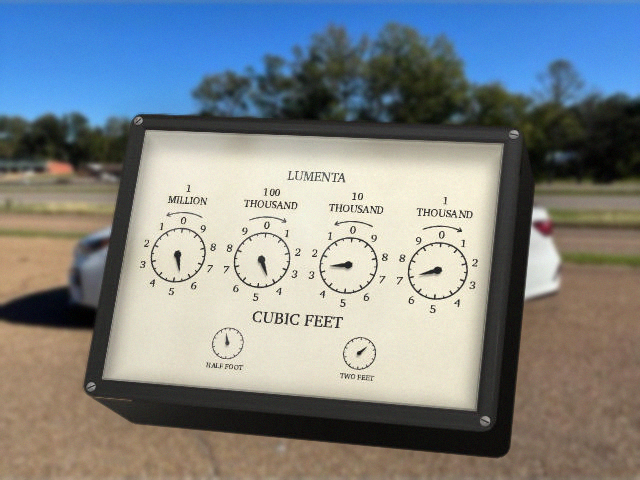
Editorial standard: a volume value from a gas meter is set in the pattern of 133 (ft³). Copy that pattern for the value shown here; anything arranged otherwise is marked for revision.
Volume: 542700 (ft³)
